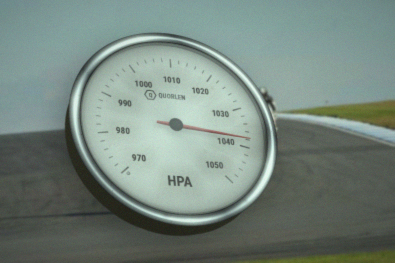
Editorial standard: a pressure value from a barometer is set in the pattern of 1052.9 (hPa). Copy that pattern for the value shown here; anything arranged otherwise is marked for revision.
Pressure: 1038 (hPa)
